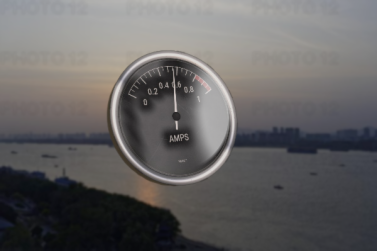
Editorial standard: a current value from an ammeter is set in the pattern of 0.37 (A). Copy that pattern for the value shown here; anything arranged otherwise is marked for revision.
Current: 0.55 (A)
